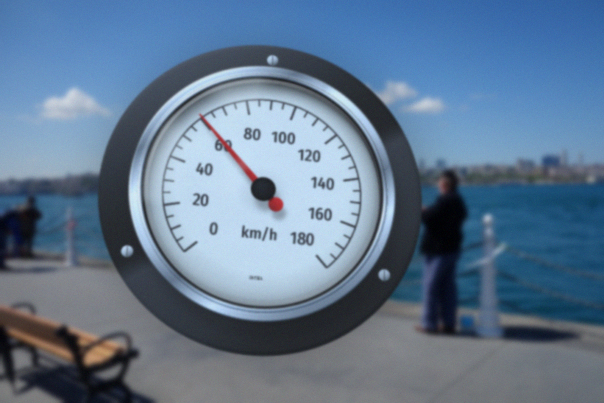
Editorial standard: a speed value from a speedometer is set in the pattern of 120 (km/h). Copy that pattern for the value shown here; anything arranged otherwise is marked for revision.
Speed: 60 (km/h)
